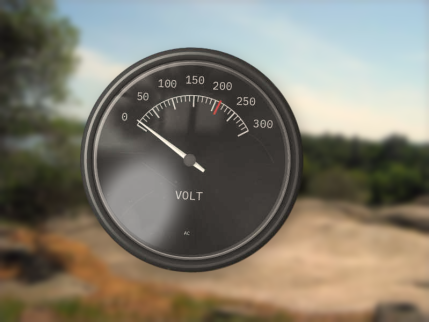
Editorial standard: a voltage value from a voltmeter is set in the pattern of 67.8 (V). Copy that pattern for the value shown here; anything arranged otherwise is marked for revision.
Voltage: 10 (V)
